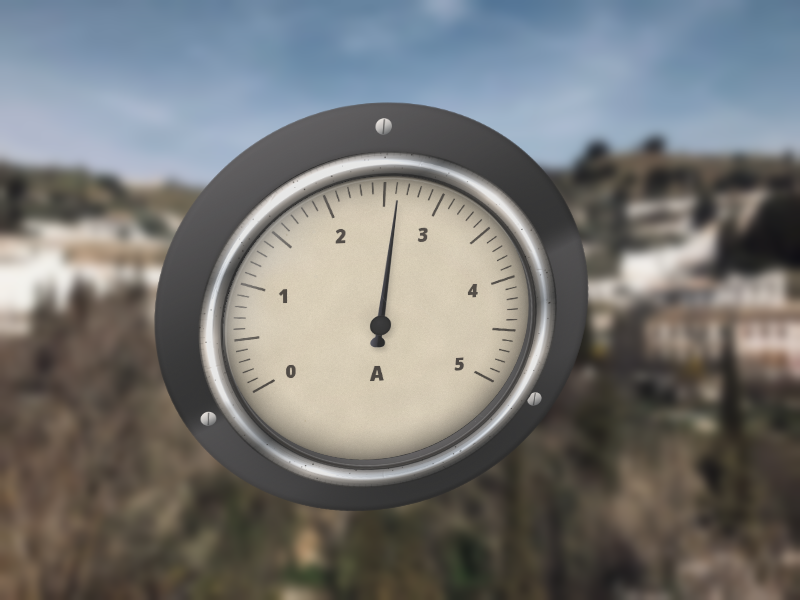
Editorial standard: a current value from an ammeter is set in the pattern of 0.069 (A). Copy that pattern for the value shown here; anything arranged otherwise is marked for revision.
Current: 2.6 (A)
